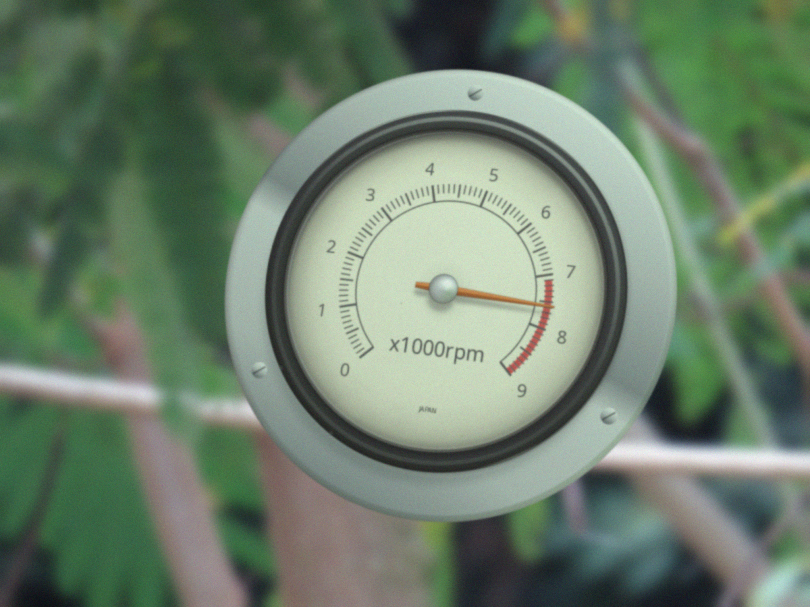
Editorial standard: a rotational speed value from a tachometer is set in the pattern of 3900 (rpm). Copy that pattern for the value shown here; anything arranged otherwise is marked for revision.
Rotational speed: 7600 (rpm)
